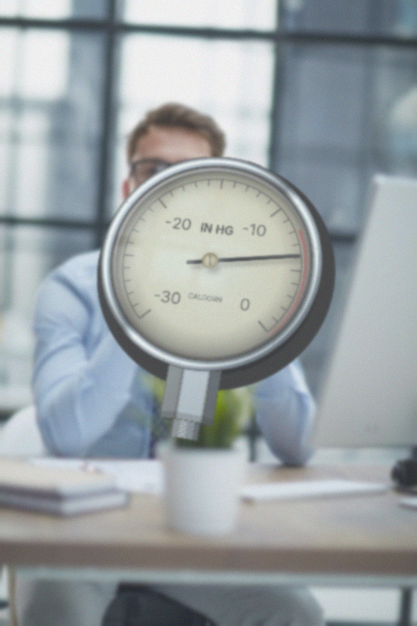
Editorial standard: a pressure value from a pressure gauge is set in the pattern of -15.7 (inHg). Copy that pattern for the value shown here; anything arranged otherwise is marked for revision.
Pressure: -6 (inHg)
